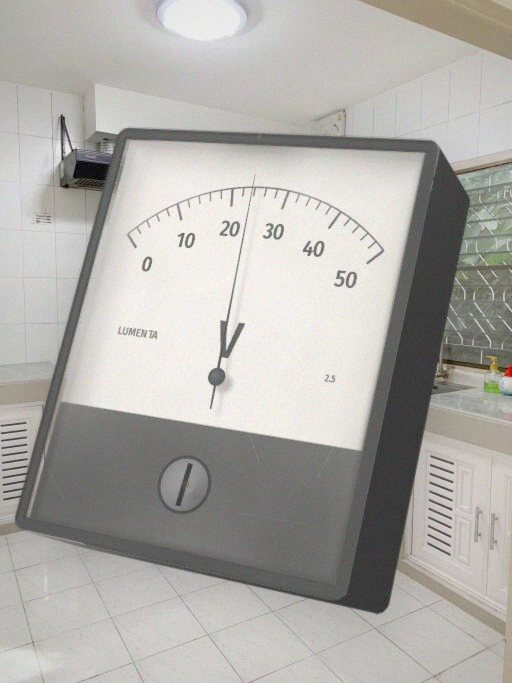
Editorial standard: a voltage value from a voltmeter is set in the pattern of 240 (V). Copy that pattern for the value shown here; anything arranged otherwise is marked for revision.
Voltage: 24 (V)
